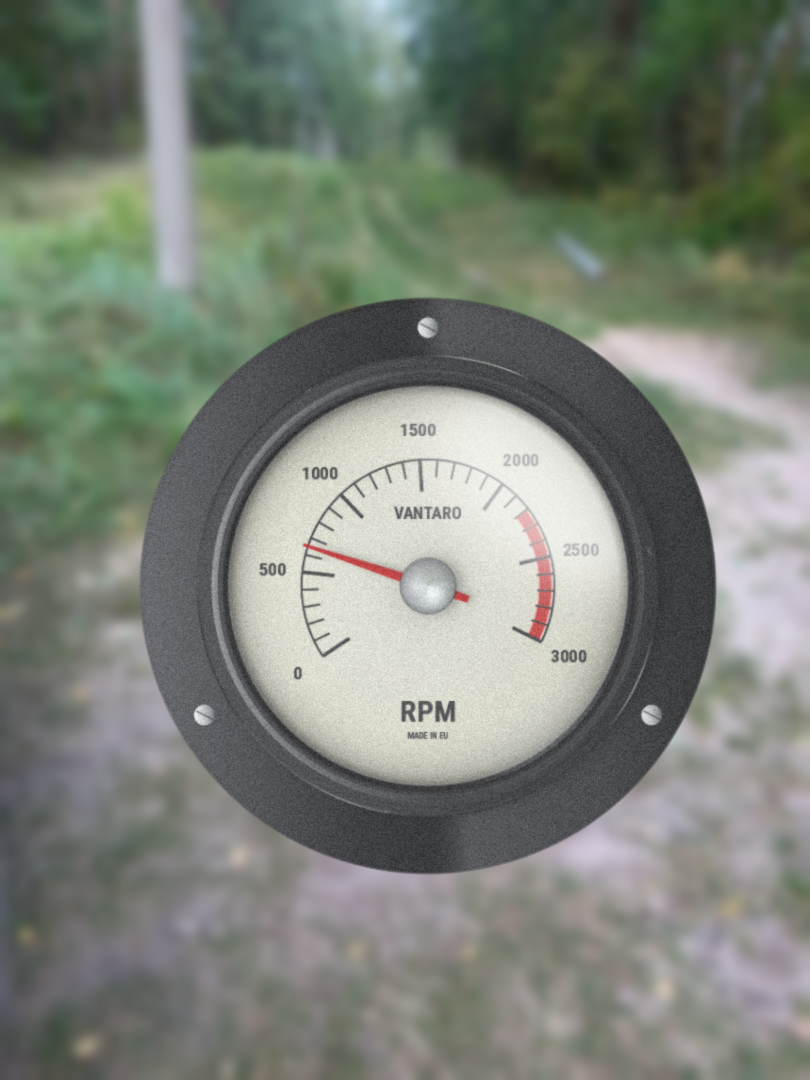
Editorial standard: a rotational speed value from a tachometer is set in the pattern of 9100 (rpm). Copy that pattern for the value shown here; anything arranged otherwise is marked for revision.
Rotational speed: 650 (rpm)
